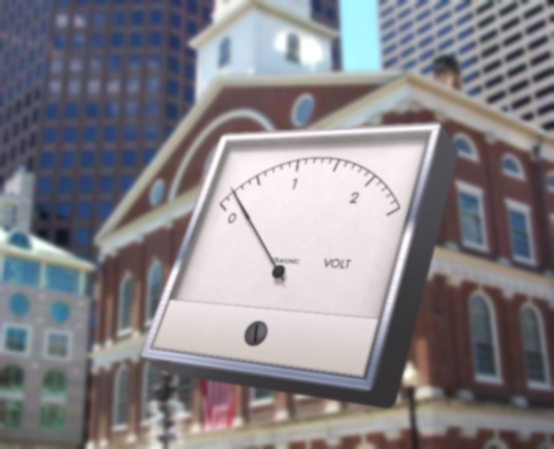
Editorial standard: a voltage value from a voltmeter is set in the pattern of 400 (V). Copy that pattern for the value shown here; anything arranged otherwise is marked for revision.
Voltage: 0.2 (V)
